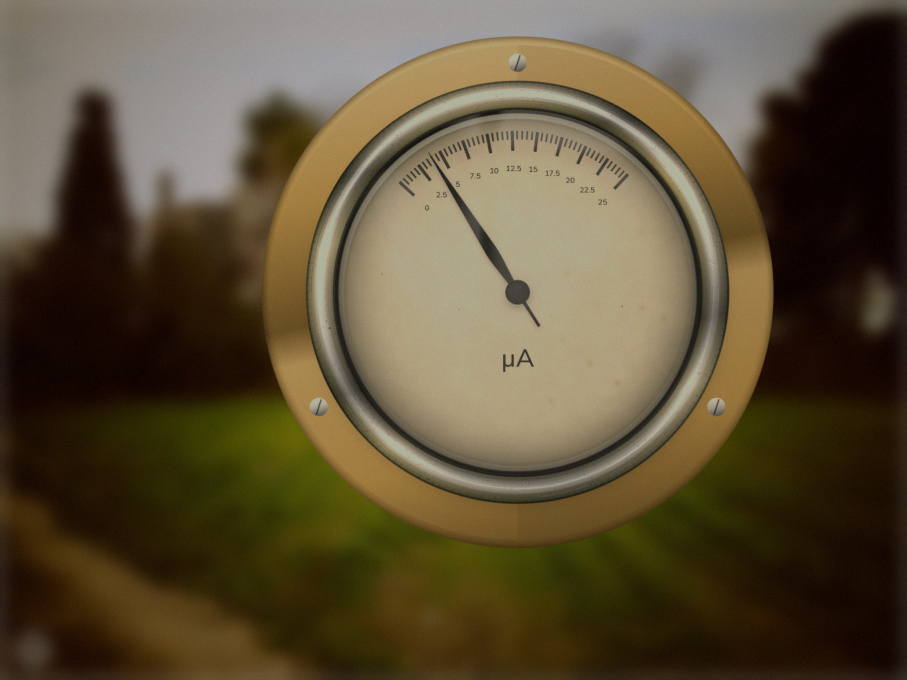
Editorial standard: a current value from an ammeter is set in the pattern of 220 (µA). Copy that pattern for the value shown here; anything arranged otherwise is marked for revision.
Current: 4 (µA)
